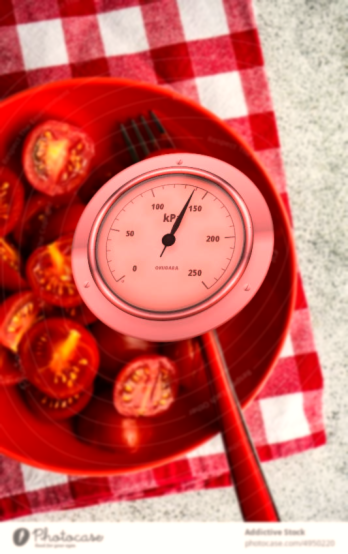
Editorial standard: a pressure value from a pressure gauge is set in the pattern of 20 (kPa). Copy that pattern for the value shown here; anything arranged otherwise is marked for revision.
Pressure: 140 (kPa)
